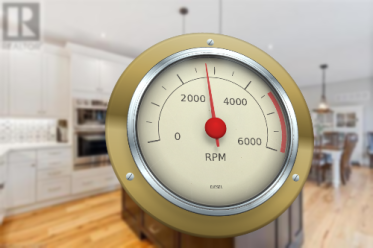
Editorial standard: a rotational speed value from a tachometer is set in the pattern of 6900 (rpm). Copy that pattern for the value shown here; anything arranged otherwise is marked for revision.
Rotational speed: 2750 (rpm)
